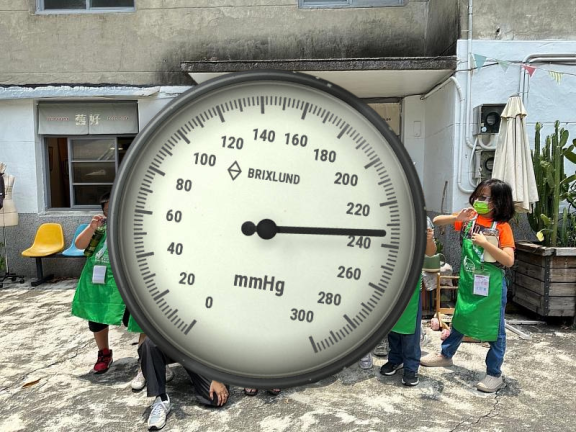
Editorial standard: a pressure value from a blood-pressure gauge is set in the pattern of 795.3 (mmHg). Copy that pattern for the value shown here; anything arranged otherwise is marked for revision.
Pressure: 234 (mmHg)
